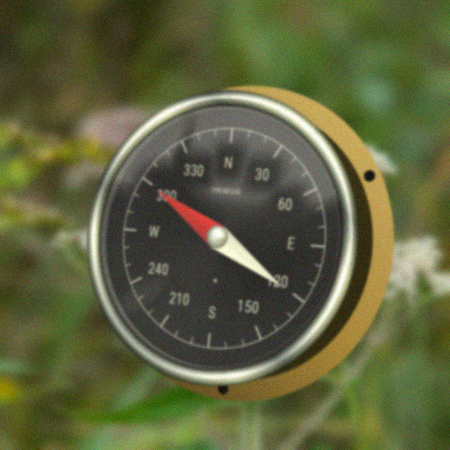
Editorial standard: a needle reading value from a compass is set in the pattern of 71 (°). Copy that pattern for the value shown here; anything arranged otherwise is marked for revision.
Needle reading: 300 (°)
